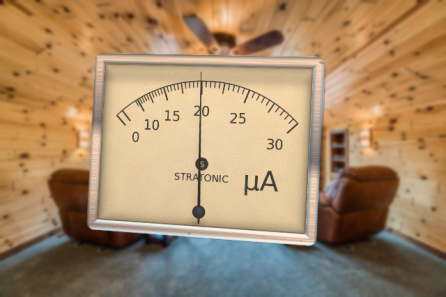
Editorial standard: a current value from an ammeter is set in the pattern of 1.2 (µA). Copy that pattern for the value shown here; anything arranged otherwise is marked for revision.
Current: 20 (µA)
